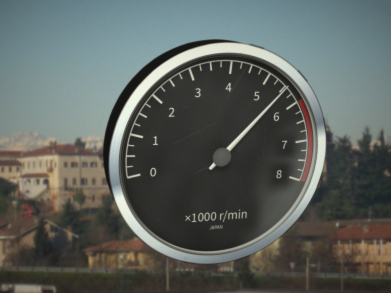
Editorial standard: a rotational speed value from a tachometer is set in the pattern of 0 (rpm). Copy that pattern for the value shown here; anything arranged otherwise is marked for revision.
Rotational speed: 5500 (rpm)
